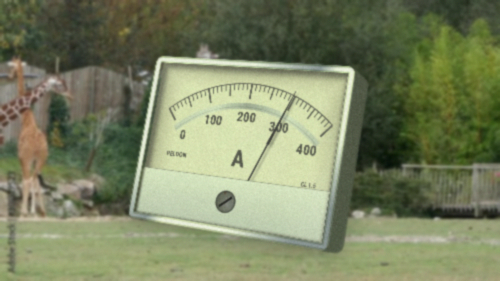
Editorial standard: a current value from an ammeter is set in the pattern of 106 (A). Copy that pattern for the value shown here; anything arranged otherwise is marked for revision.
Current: 300 (A)
